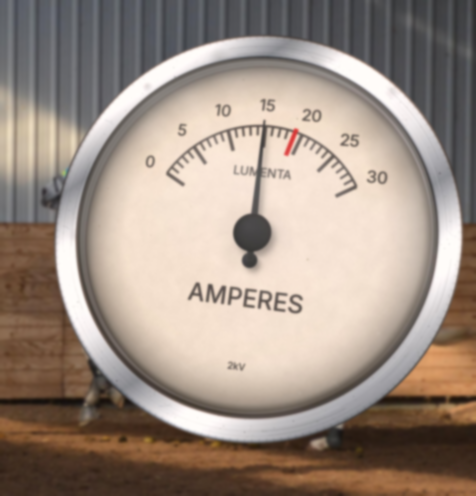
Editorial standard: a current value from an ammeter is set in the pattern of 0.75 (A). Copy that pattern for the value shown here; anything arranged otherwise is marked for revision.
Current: 15 (A)
